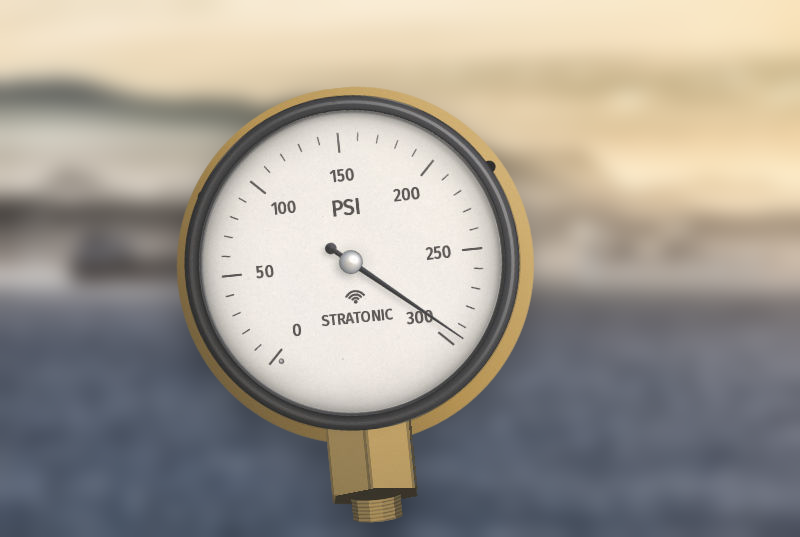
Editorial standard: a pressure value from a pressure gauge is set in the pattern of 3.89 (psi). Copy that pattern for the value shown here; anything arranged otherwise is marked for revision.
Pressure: 295 (psi)
